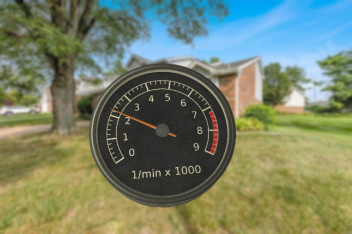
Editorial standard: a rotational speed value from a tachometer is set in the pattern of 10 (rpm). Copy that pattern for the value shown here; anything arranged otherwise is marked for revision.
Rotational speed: 2200 (rpm)
